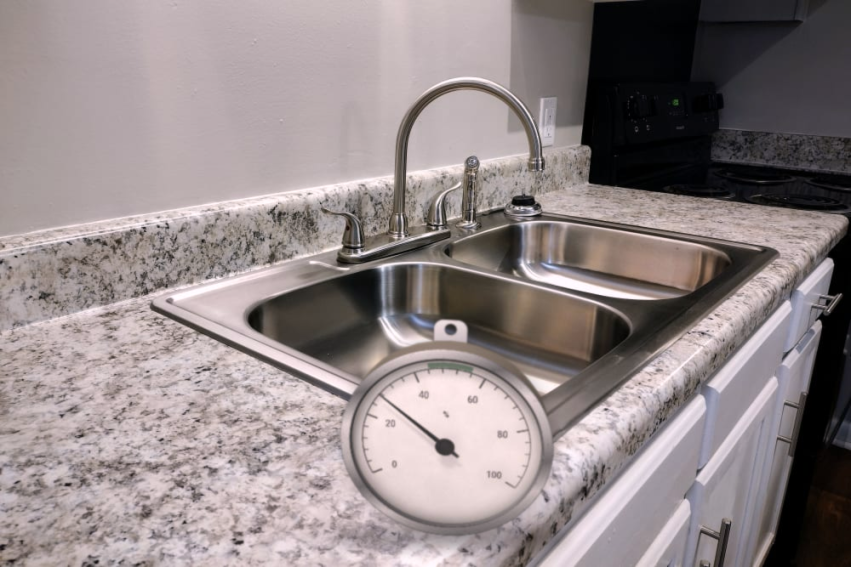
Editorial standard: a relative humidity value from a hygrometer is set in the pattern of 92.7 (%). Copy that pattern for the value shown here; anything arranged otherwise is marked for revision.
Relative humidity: 28 (%)
